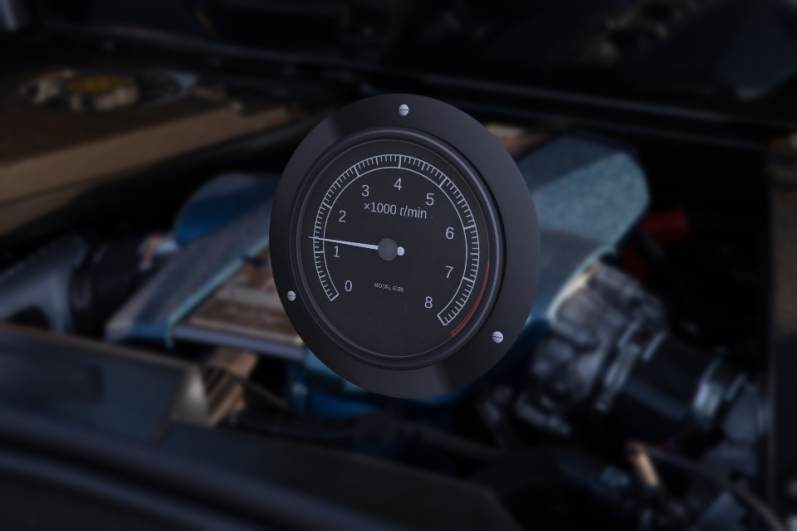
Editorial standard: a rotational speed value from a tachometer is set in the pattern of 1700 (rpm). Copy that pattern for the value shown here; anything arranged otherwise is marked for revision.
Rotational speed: 1300 (rpm)
